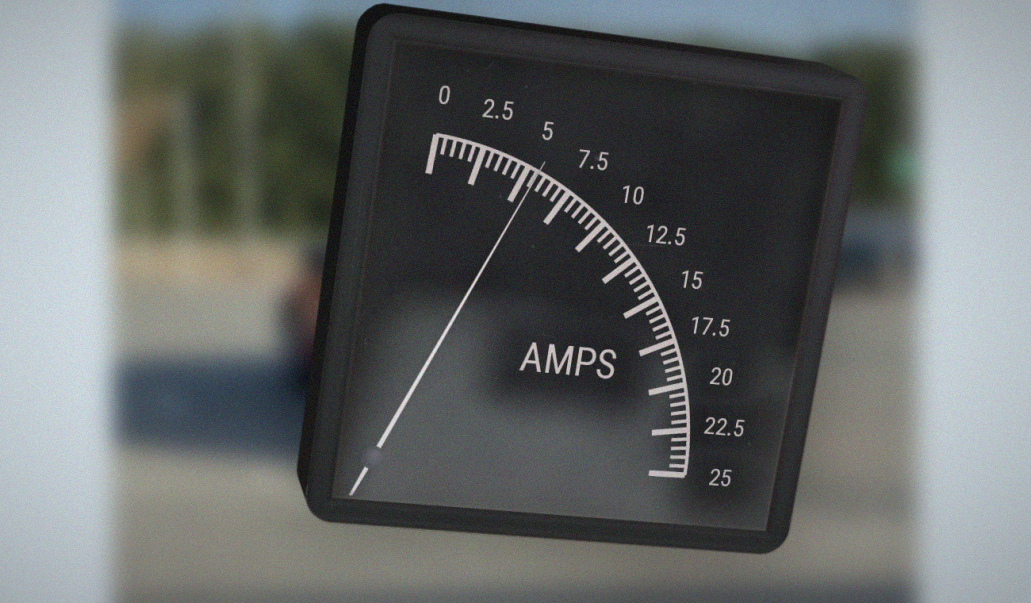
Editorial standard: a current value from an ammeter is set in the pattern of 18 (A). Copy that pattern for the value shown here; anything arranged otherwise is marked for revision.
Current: 5.5 (A)
